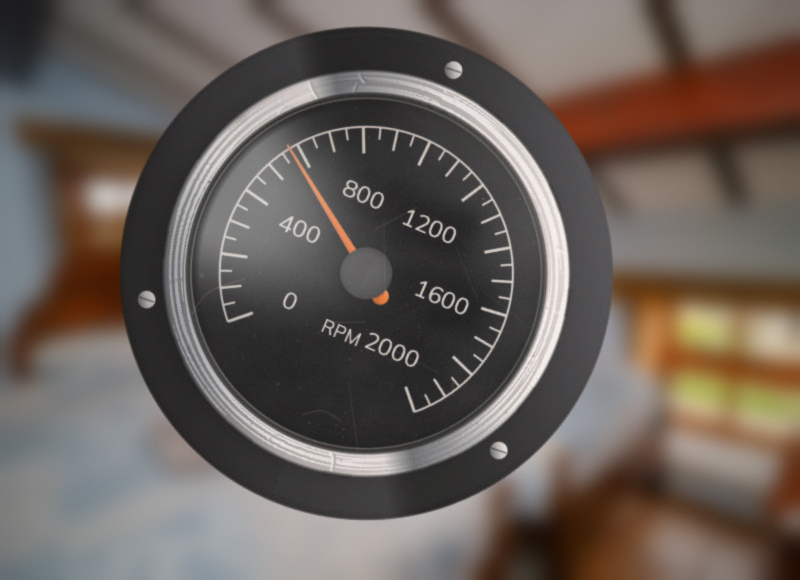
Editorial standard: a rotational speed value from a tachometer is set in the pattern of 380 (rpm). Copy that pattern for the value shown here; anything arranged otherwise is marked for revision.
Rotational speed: 575 (rpm)
